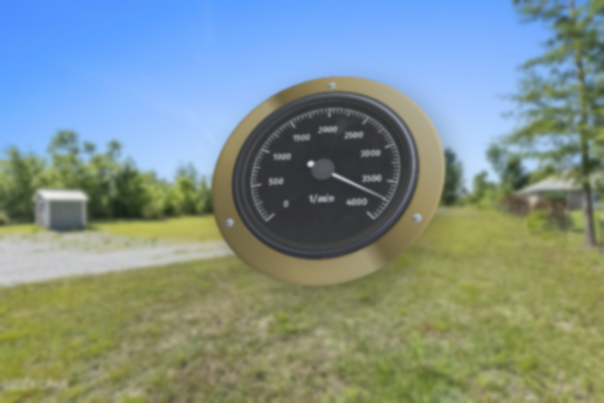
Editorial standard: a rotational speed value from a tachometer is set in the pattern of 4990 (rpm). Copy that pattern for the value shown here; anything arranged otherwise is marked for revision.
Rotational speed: 3750 (rpm)
